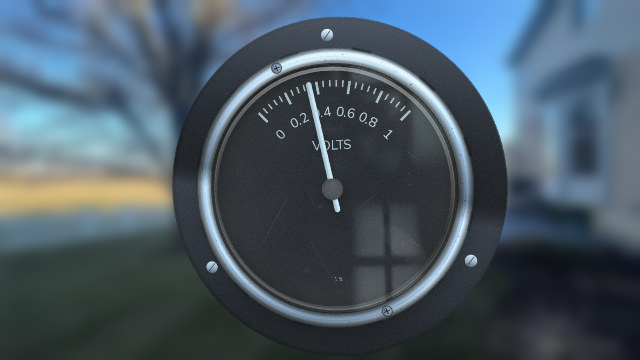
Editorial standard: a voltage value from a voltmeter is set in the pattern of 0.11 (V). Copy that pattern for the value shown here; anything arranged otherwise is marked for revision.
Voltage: 0.36 (V)
